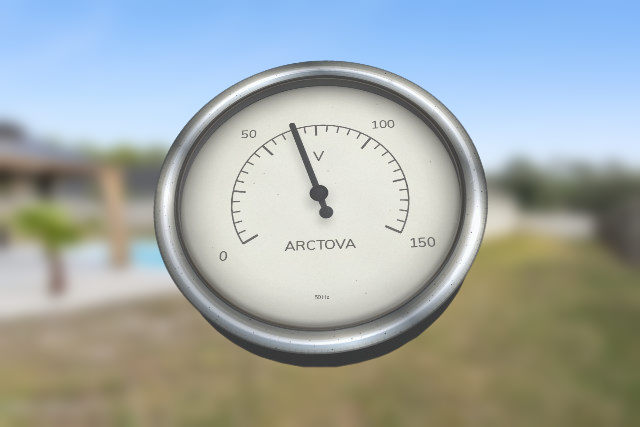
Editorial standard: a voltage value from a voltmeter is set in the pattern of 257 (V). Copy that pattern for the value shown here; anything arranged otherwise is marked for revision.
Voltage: 65 (V)
